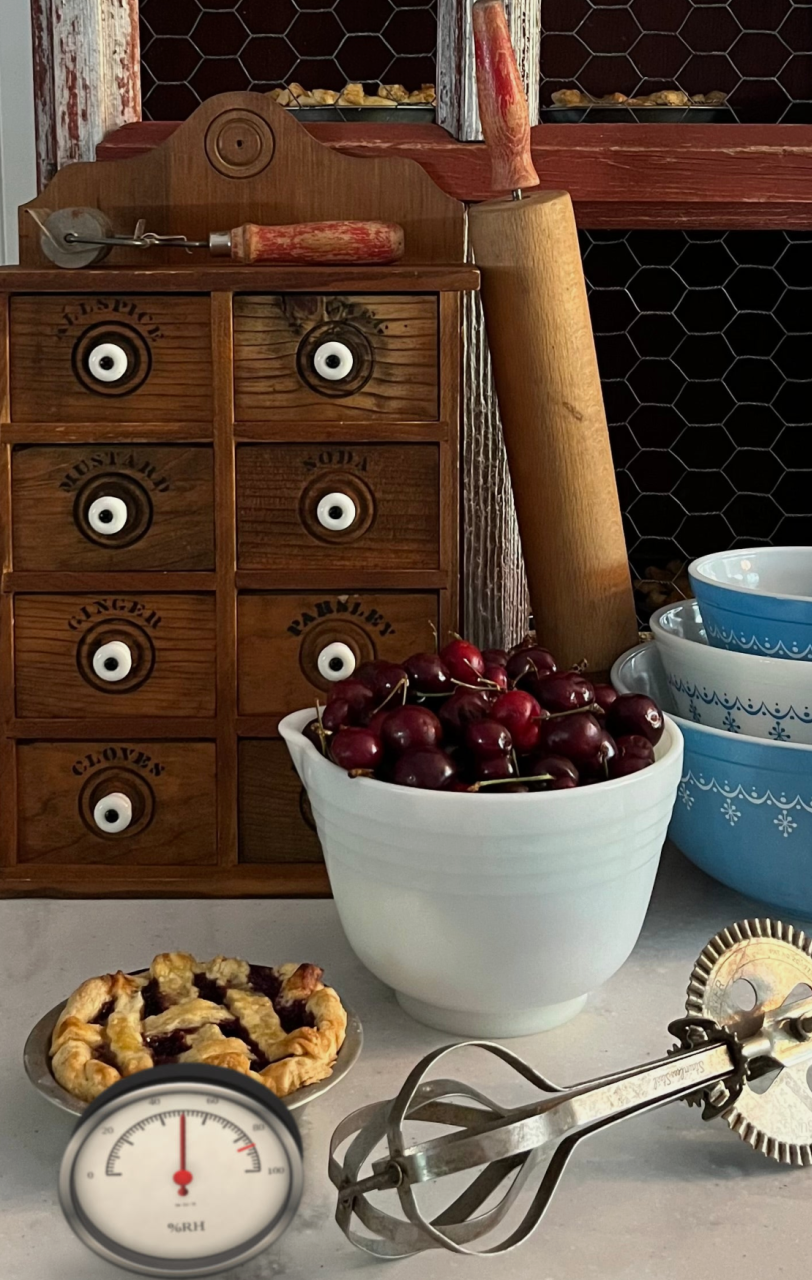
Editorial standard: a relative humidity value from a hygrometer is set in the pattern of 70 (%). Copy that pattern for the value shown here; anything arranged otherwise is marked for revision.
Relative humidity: 50 (%)
